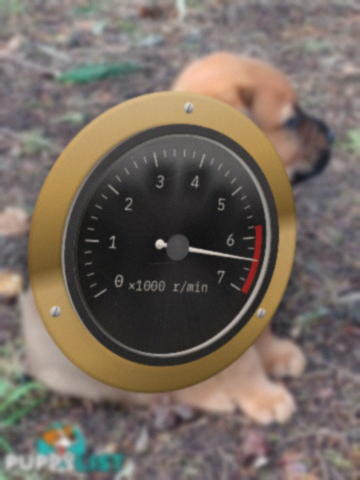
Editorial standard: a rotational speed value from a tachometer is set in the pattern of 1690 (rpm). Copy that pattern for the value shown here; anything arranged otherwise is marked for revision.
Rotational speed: 6400 (rpm)
